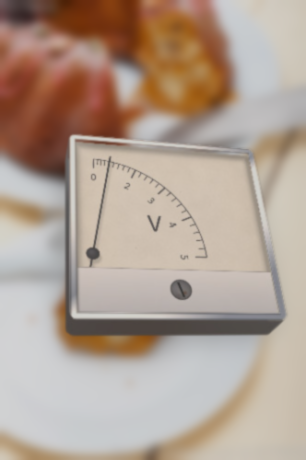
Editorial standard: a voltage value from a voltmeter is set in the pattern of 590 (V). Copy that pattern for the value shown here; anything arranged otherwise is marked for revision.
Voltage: 1 (V)
